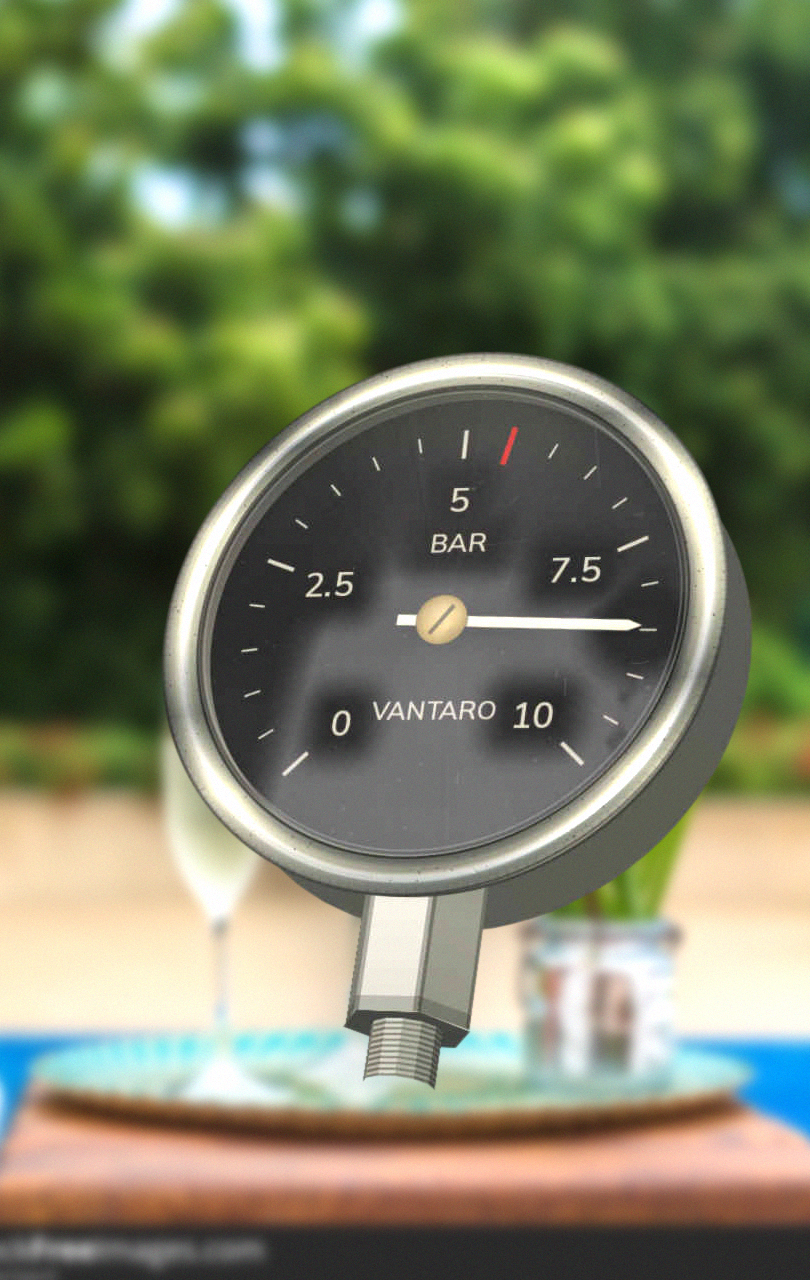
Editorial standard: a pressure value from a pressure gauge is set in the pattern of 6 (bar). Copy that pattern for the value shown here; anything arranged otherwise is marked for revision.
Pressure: 8.5 (bar)
